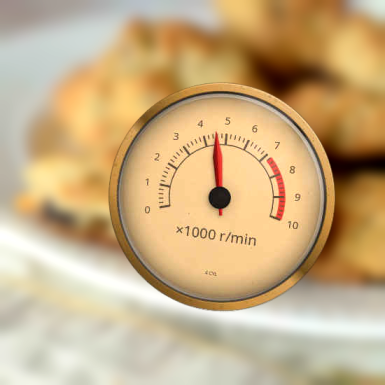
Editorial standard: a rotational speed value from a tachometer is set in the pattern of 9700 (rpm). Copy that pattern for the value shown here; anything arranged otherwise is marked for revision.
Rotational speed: 4600 (rpm)
